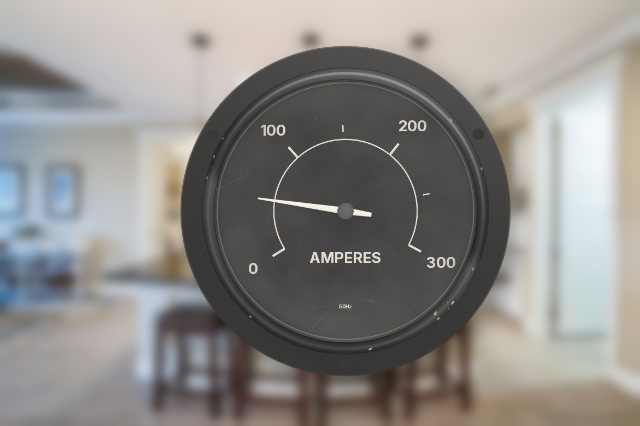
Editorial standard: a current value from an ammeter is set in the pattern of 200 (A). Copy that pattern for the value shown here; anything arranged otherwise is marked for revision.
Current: 50 (A)
